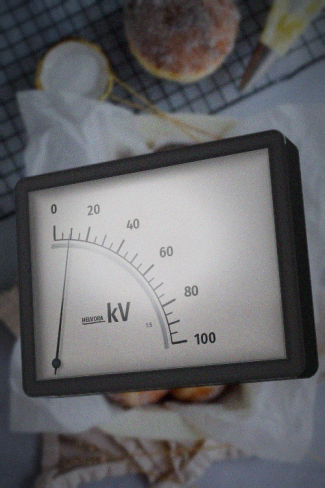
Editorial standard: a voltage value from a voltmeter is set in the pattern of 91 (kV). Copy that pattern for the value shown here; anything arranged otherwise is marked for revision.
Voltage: 10 (kV)
